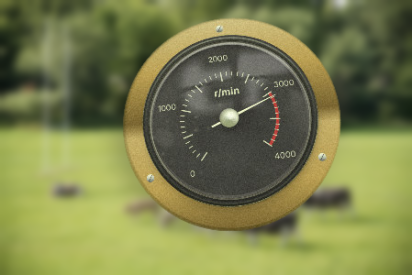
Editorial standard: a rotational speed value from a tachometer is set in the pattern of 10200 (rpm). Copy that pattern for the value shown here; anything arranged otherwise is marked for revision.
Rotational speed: 3100 (rpm)
